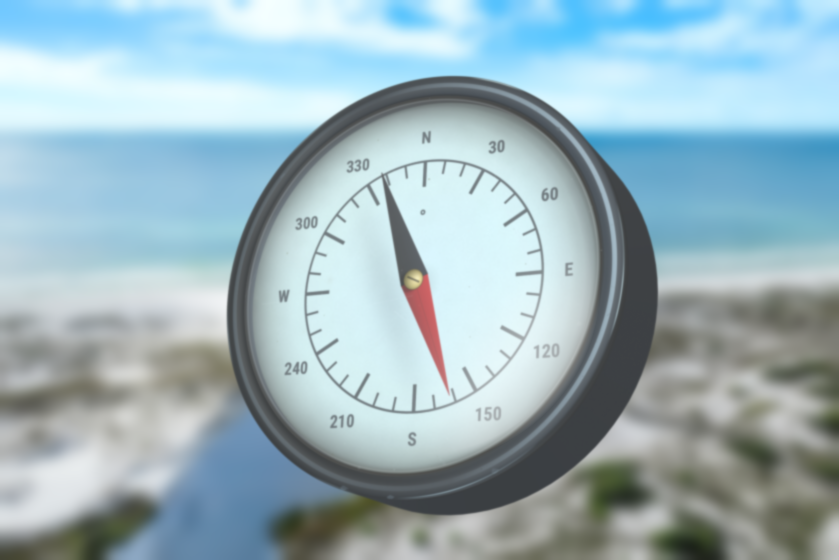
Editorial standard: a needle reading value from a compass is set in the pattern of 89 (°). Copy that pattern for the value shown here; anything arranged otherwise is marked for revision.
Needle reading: 160 (°)
